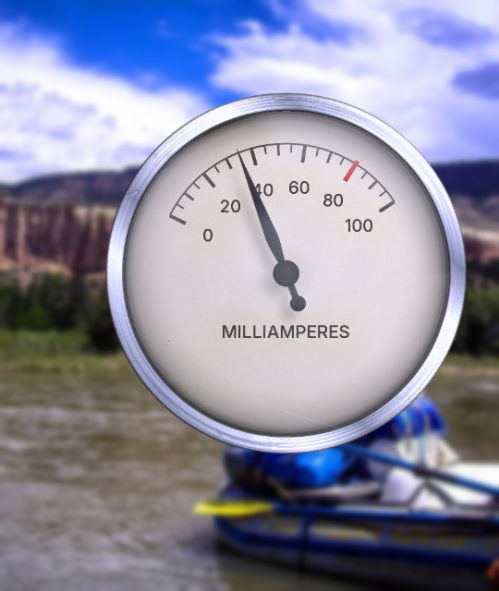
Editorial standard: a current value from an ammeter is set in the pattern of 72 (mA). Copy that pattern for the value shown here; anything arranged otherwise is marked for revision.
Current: 35 (mA)
